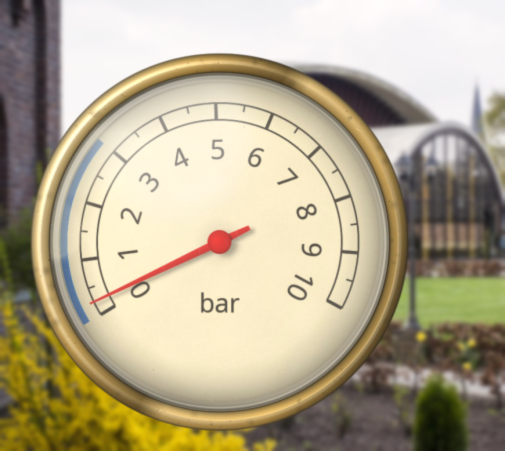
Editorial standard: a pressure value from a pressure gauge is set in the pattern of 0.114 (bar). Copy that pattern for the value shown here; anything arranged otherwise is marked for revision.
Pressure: 0.25 (bar)
